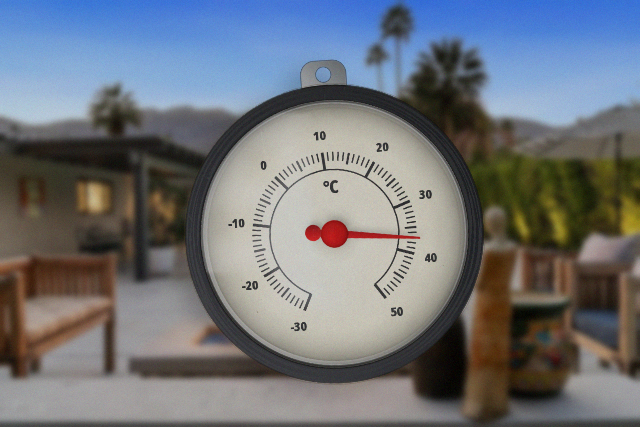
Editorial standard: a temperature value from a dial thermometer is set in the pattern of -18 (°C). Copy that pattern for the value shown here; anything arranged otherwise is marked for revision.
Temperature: 37 (°C)
